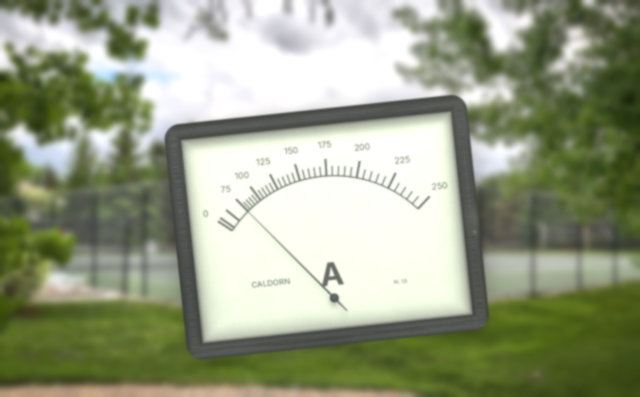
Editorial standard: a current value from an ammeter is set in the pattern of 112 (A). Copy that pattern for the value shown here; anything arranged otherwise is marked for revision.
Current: 75 (A)
